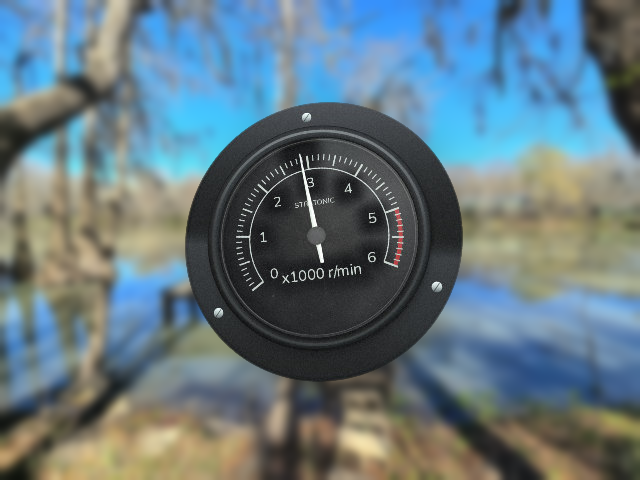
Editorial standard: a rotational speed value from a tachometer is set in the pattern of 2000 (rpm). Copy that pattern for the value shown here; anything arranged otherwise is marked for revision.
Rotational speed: 2900 (rpm)
